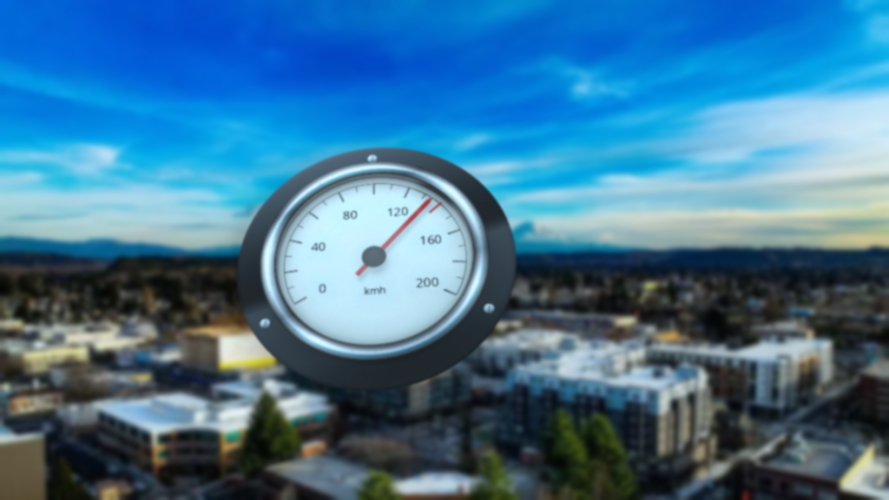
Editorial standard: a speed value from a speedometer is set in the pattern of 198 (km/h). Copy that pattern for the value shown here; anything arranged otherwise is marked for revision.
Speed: 135 (km/h)
